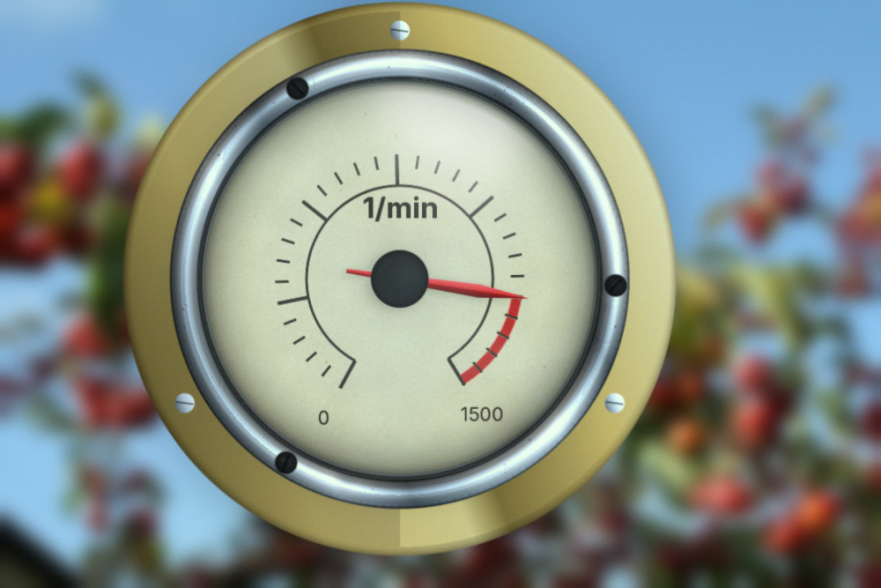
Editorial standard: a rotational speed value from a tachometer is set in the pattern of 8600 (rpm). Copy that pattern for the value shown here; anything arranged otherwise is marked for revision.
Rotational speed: 1250 (rpm)
